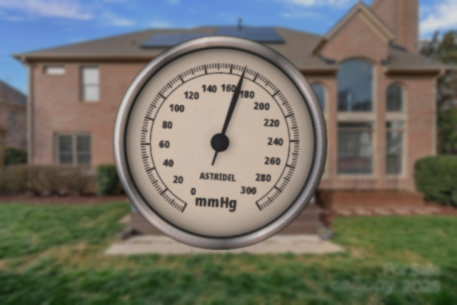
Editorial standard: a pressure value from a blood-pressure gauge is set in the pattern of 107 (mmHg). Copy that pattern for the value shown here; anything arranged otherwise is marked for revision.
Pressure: 170 (mmHg)
